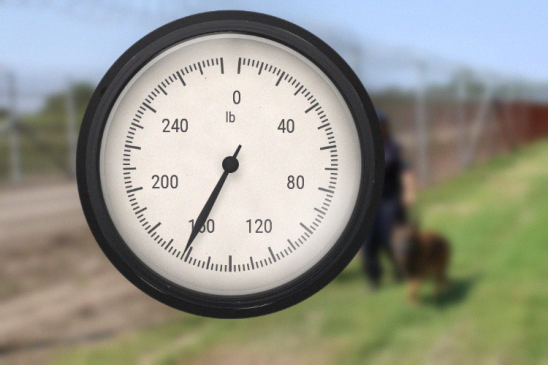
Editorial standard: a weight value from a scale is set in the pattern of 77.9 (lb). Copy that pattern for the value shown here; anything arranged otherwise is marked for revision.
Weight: 162 (lb)
